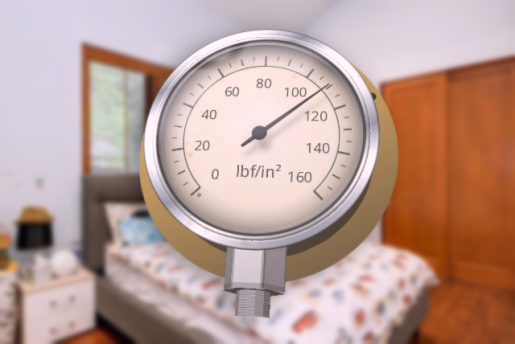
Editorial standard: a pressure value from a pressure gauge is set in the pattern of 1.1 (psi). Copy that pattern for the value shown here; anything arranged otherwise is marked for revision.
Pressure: 110 (psi)
